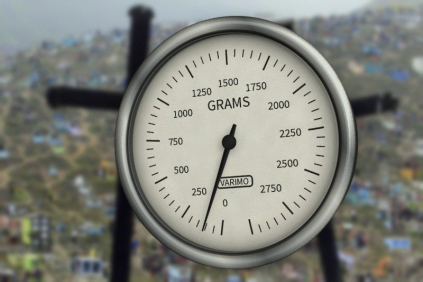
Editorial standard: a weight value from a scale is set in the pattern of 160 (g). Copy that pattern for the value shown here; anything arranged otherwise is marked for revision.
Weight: 100 (g)
